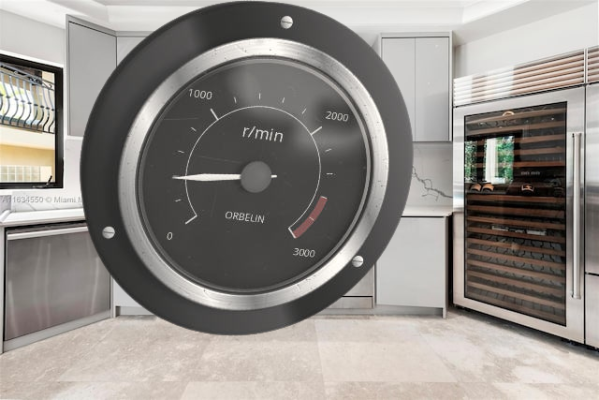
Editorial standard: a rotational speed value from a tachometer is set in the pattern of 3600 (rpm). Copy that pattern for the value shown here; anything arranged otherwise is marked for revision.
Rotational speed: 400 (rpm)
